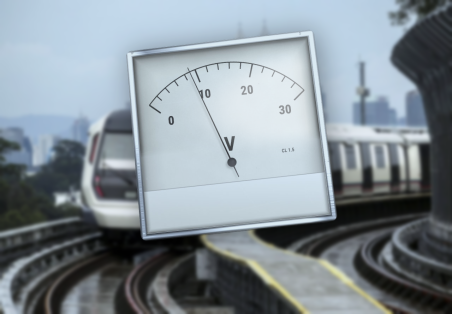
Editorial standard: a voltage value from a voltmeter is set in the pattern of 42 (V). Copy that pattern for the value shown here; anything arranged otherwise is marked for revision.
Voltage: 9 (V)
